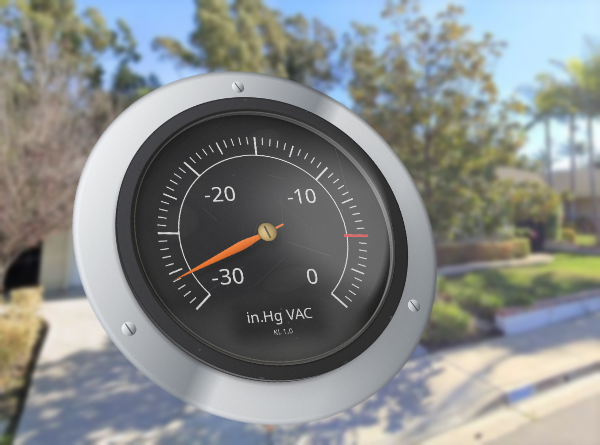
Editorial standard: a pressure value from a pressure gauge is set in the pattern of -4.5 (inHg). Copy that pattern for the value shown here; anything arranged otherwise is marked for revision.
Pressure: -28 (inHg)
